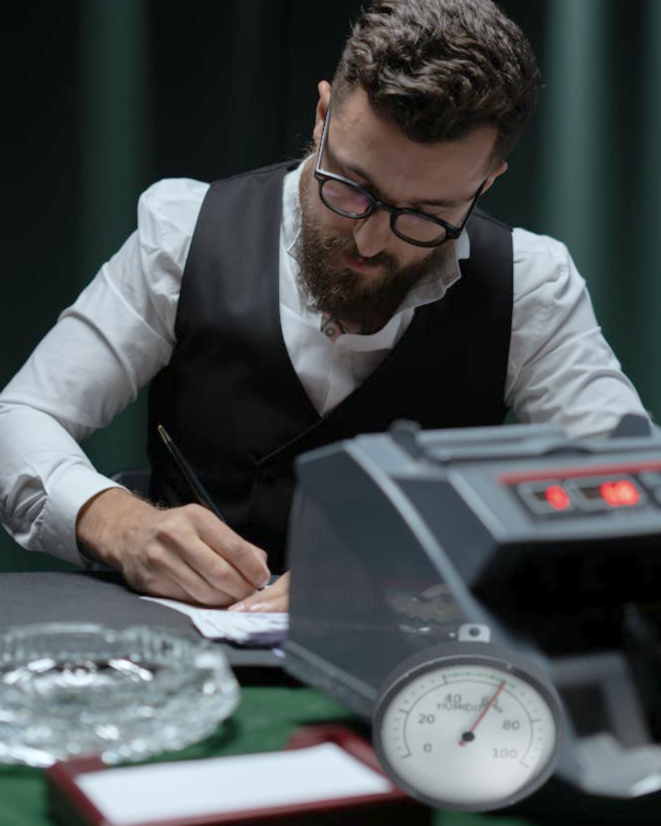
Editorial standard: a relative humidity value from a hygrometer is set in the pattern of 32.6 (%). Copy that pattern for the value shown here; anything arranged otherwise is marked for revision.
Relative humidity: 60 (%)
